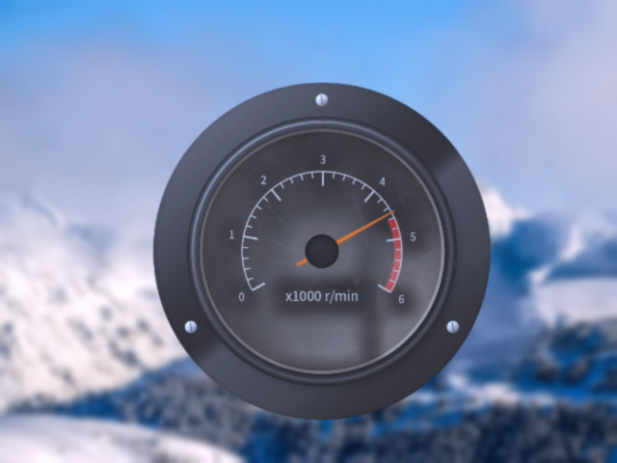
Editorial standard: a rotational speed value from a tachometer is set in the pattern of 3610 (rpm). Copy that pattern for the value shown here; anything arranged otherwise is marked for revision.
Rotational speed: 4500 (rpm)
